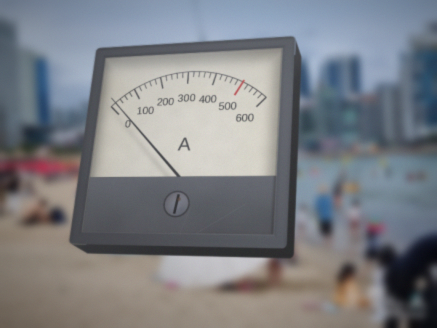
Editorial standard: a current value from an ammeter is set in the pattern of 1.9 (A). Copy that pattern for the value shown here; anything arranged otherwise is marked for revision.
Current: 20 (A)
